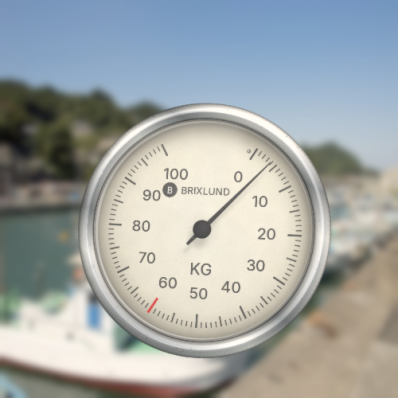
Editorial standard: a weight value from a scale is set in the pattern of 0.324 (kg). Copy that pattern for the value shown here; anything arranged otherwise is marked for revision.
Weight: 4 (kg)
